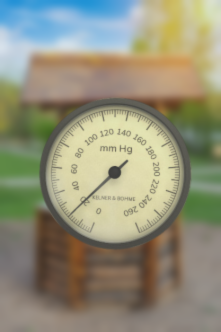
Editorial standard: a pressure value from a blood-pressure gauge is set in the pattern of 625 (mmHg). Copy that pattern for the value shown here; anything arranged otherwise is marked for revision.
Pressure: 20 (mmHg)
